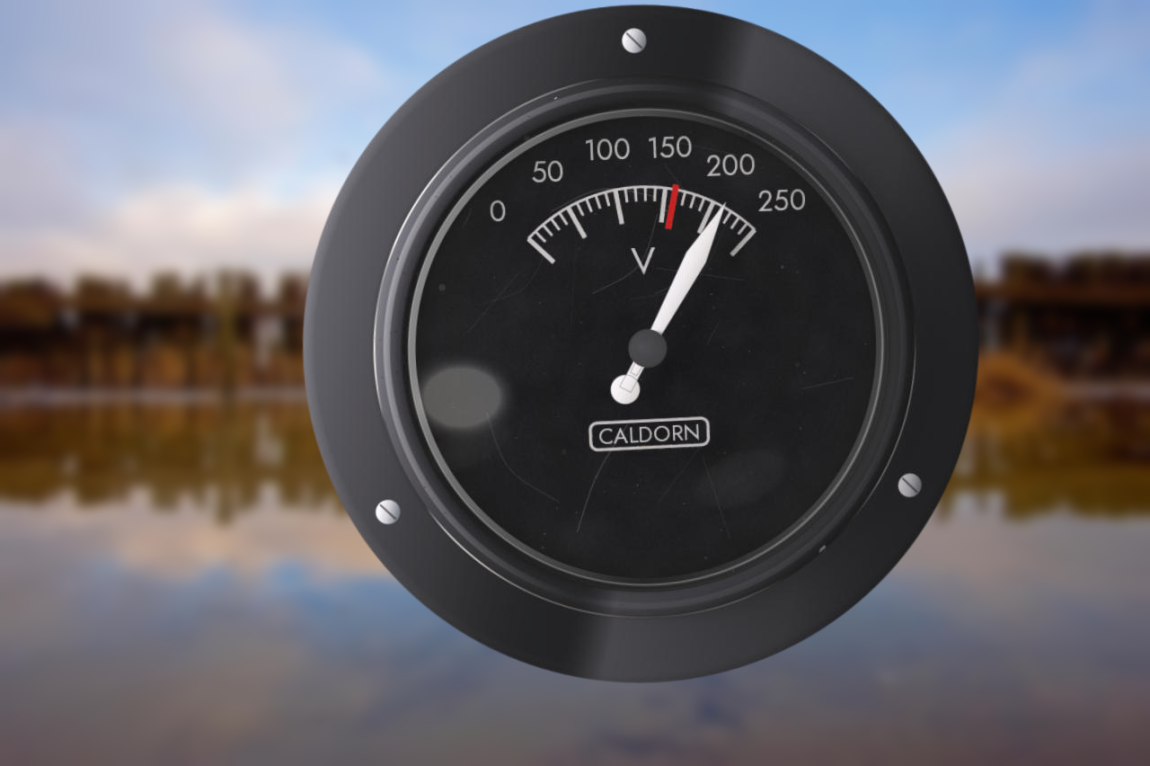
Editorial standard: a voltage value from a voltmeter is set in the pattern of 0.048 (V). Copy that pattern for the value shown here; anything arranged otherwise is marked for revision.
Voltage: 210 (V)
